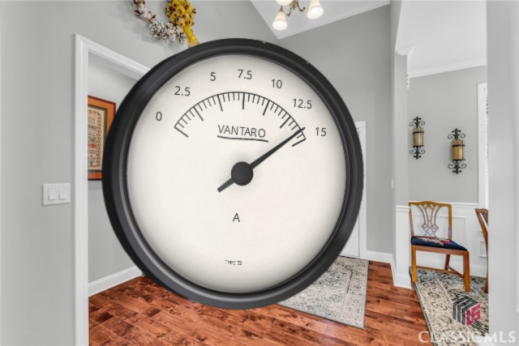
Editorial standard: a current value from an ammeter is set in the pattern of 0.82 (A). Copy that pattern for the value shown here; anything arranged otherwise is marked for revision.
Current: 14 (A)
